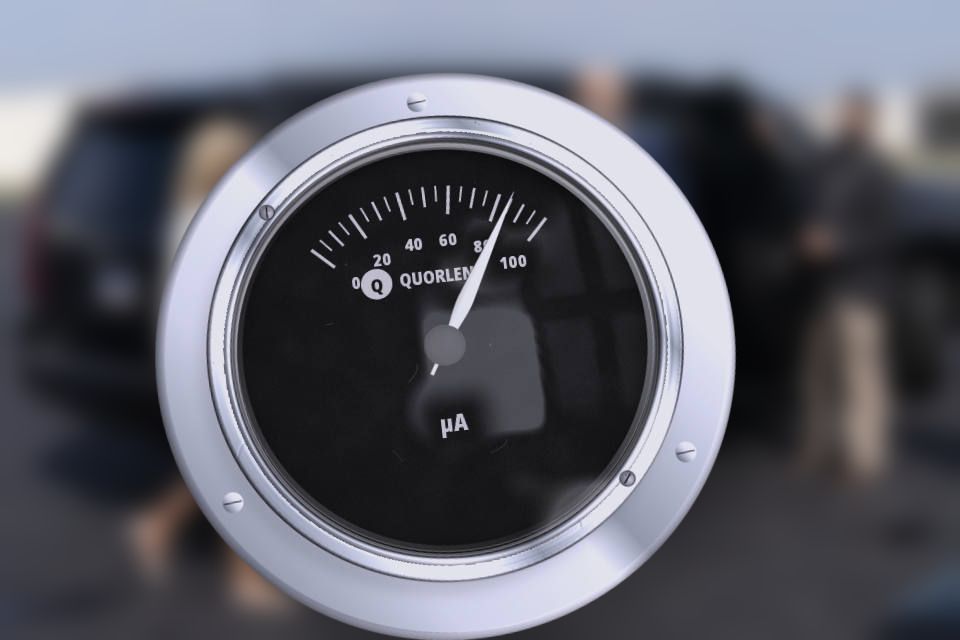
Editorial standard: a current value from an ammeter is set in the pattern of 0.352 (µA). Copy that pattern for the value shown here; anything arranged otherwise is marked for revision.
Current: 85 (µA)
